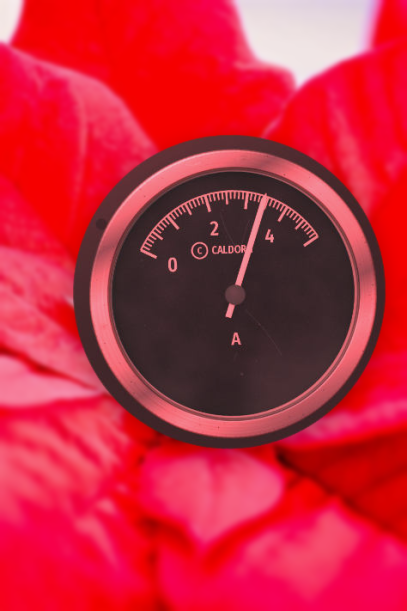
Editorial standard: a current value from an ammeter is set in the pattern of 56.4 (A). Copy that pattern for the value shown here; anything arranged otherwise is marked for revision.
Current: 3.4 (A)
